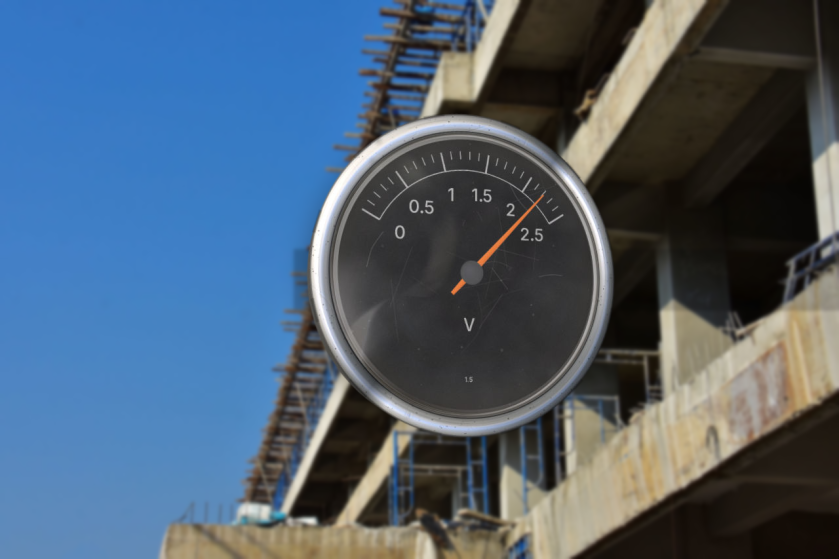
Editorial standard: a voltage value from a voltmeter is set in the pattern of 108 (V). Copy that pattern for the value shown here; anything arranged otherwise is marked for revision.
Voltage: 2.2 (V)
